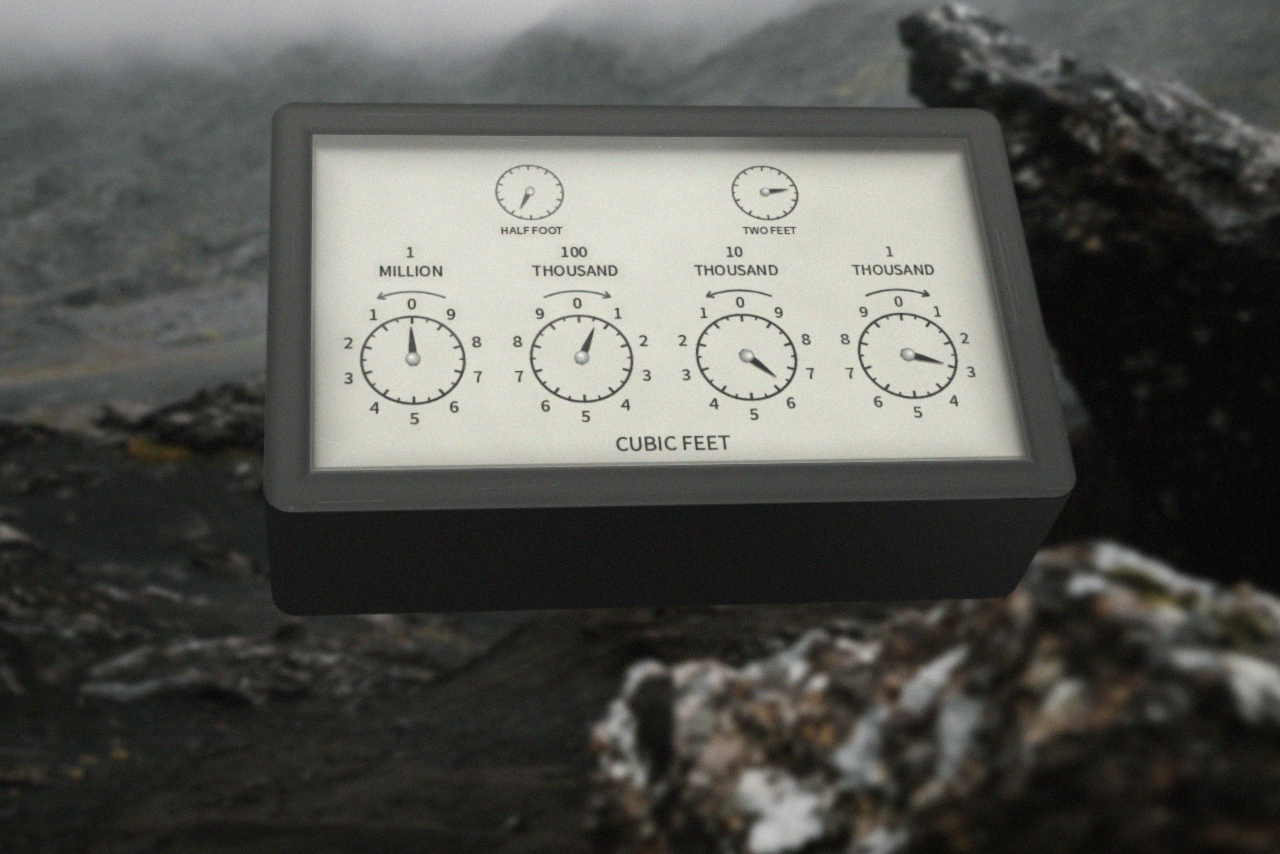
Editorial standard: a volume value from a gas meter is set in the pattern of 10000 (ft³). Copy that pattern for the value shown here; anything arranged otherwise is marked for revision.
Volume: 6300 (ft³)
